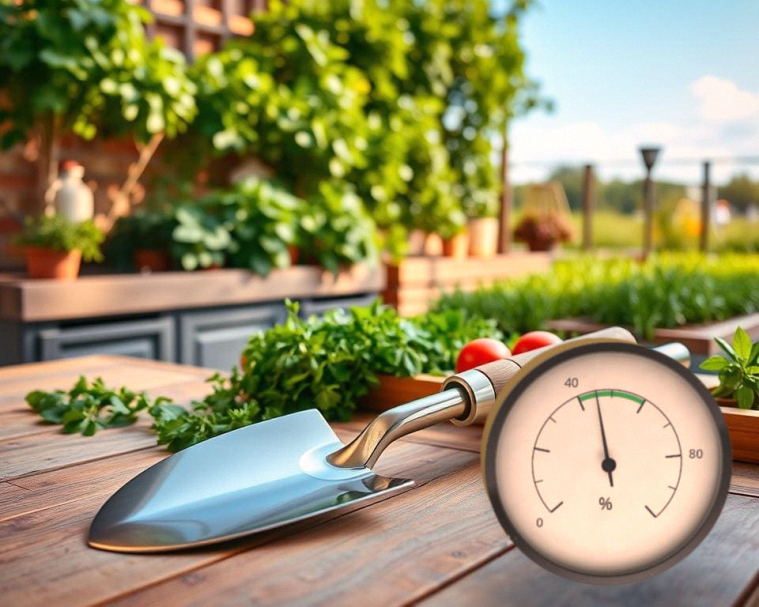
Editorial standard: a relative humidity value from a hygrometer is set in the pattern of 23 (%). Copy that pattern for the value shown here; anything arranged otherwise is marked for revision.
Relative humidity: 45 (%)
